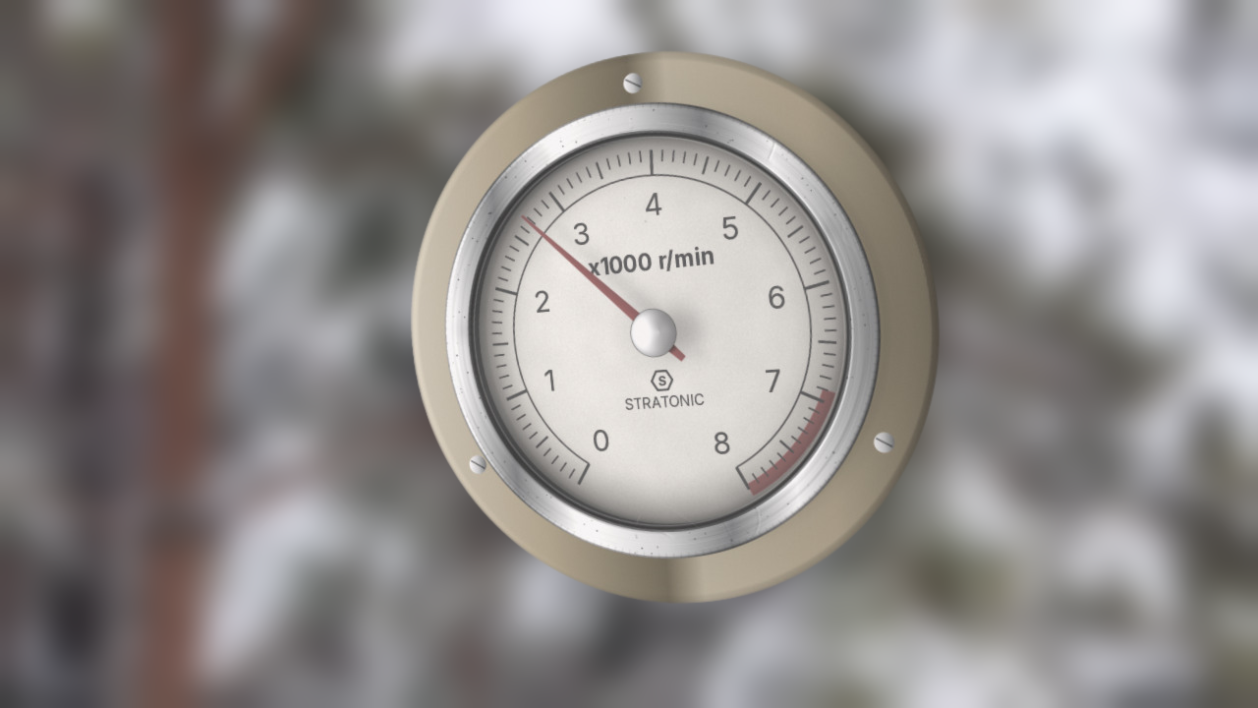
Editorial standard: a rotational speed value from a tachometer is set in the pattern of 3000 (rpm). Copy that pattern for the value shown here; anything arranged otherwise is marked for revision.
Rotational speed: 2700 (rpm)
